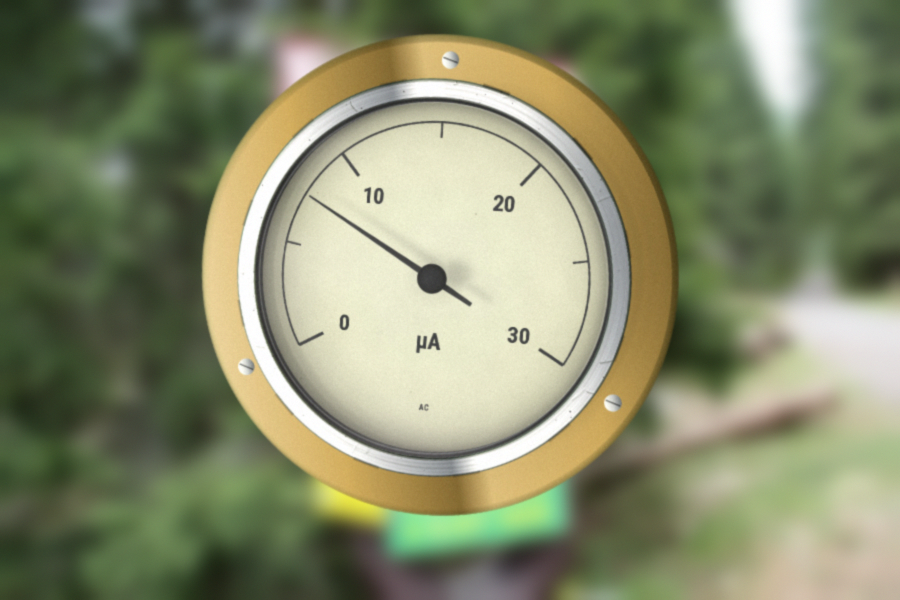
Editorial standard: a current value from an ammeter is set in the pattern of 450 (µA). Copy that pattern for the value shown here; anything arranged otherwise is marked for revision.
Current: 7.5 (µA)
